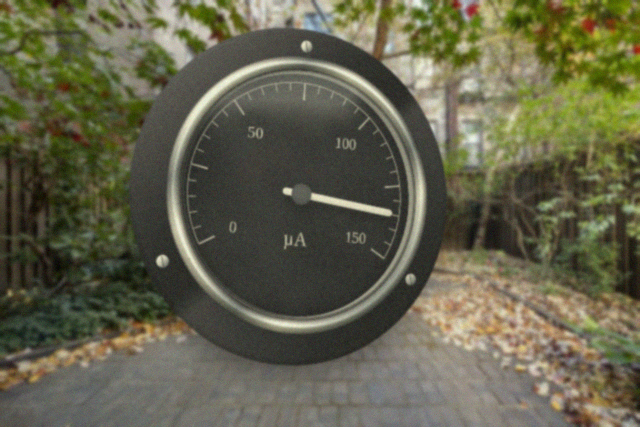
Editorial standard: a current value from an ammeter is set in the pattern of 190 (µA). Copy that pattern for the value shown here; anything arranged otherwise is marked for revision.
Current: 135 (µA)
